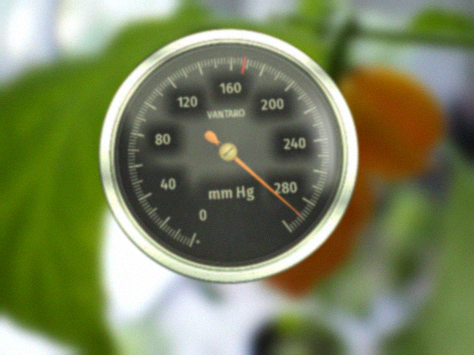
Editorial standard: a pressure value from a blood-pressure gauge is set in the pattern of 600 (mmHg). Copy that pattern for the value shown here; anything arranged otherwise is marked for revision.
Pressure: 290 (mmHg)
